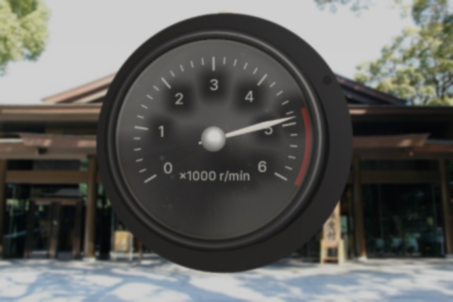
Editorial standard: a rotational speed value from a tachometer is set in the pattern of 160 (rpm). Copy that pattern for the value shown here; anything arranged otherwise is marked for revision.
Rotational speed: 4900 (rpm)
